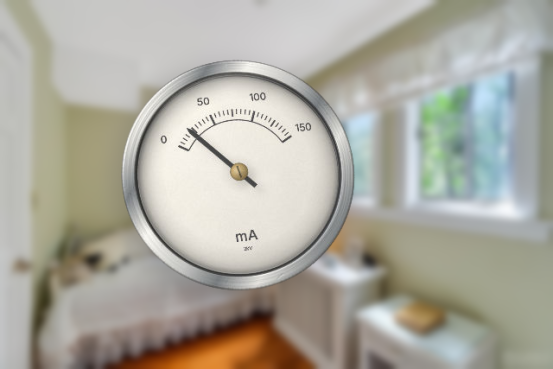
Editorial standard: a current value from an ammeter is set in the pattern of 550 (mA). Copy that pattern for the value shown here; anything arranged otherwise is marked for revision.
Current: 20 (mA)
